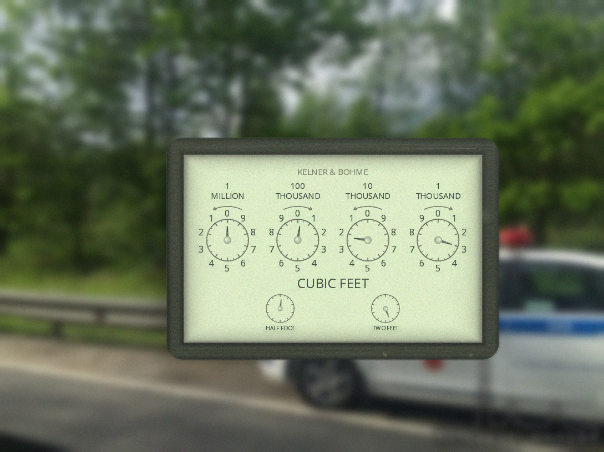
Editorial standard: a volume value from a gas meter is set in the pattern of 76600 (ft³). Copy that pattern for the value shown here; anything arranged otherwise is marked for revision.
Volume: 2300 (ft³)
